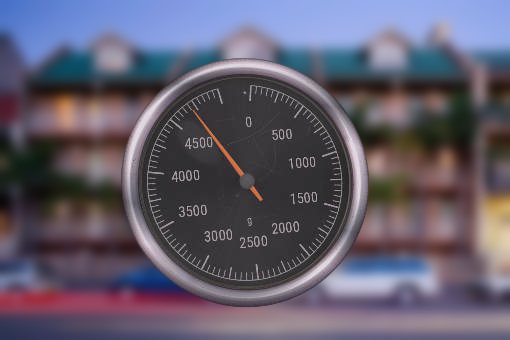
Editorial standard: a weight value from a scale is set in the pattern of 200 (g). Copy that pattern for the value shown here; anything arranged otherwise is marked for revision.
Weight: 4700 (g)
